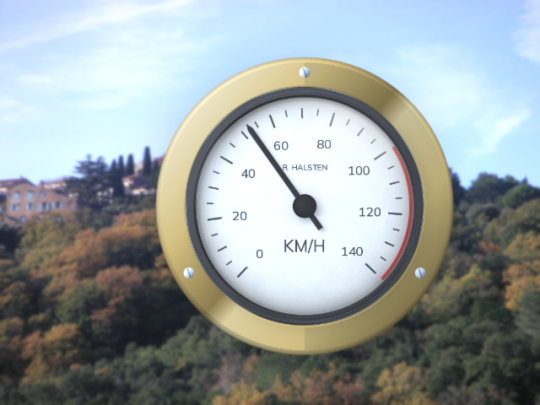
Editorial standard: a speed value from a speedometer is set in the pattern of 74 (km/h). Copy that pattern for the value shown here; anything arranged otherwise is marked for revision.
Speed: 52.5 (km/h)
